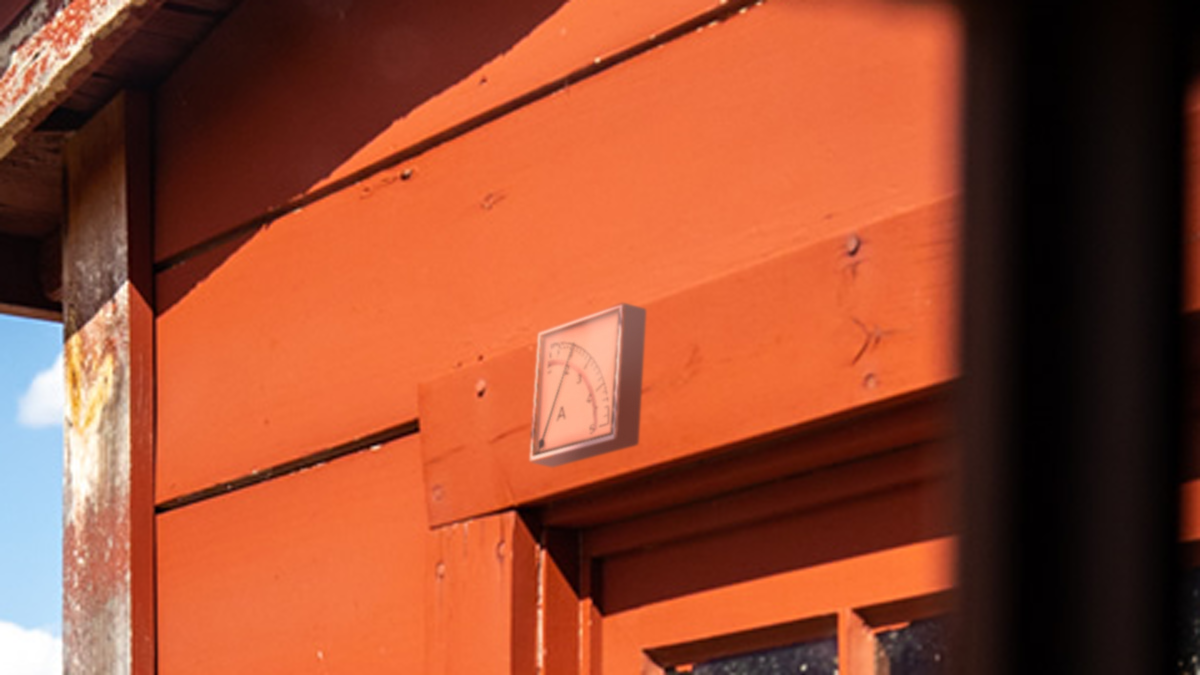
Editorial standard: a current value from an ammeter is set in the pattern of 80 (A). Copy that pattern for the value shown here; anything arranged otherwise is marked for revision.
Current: 2 (A)
